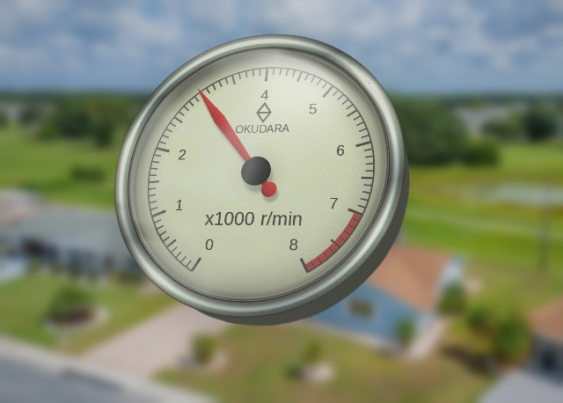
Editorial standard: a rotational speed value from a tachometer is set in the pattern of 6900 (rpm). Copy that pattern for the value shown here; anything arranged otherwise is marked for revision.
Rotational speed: 3000 (rpm)
